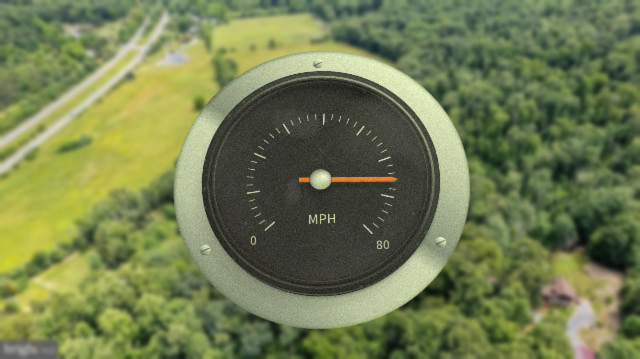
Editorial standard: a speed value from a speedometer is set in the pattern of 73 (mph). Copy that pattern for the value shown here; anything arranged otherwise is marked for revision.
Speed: 66 (mph)
